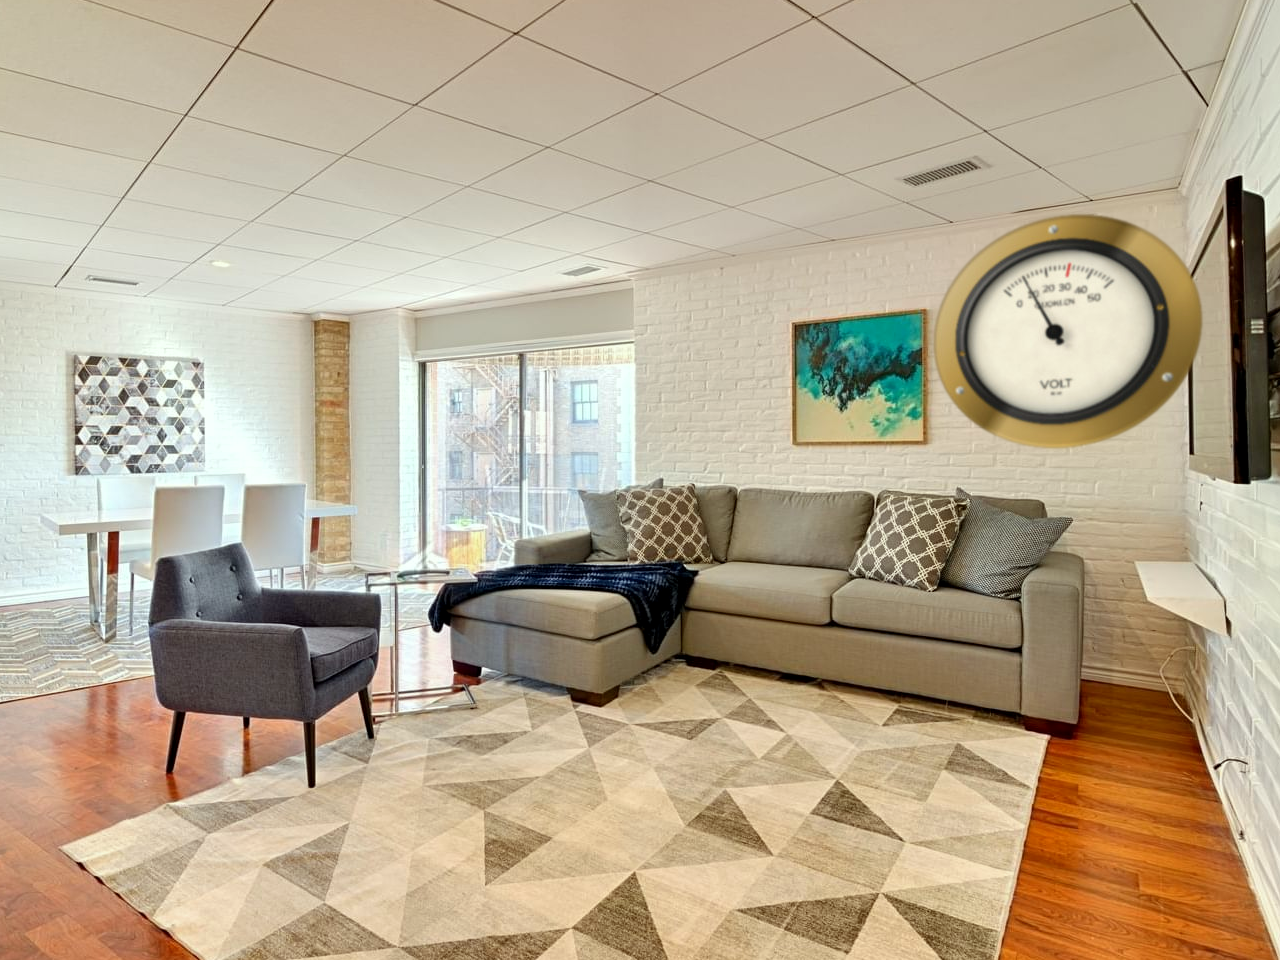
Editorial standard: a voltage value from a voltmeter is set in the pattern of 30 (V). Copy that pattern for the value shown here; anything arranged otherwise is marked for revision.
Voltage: 10 (V)
